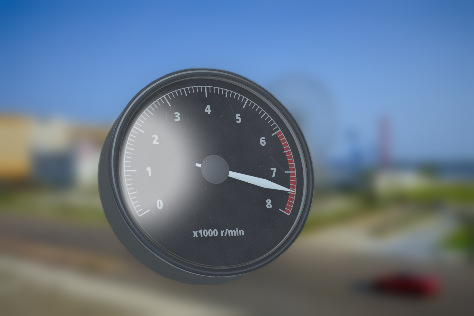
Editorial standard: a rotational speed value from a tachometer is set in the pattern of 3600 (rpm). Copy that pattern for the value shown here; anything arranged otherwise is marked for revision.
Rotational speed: 7500 (rpm)
